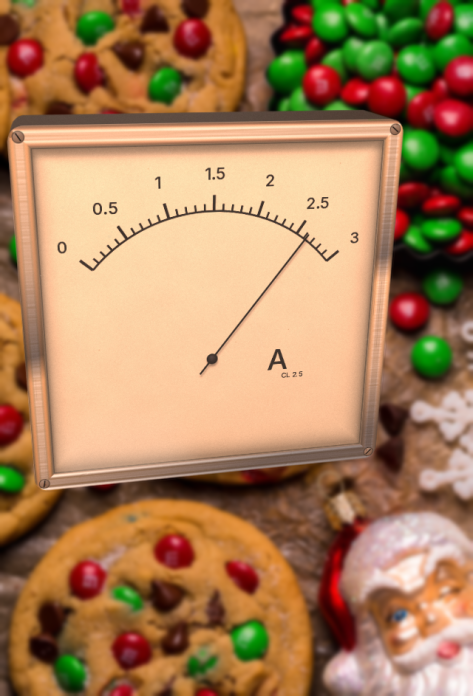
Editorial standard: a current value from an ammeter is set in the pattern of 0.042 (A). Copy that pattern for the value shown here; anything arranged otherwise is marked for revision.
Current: 2.6 (A)
